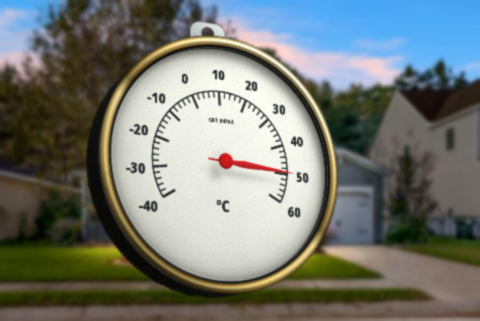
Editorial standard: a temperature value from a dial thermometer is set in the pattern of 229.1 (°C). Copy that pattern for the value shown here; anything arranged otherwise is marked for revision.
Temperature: 50 (°C)
